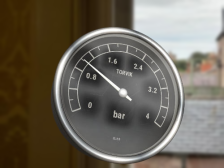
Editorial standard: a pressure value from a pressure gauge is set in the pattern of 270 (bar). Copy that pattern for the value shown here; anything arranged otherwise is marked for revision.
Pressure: 1 (bar)
